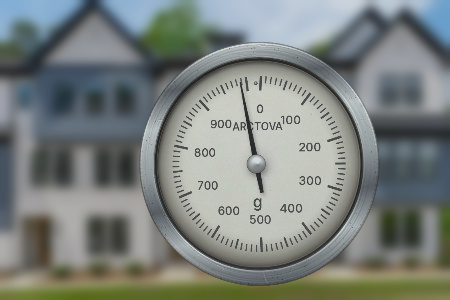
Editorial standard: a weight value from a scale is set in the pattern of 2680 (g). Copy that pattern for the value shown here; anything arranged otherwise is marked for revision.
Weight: 990 (g)
